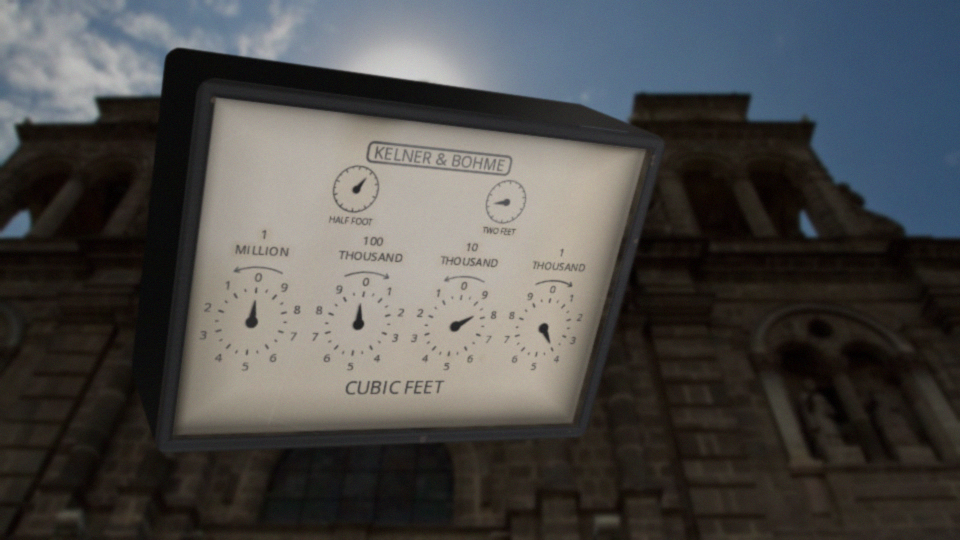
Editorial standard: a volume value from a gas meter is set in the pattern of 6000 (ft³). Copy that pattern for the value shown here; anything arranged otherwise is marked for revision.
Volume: 998400 (ft³)
